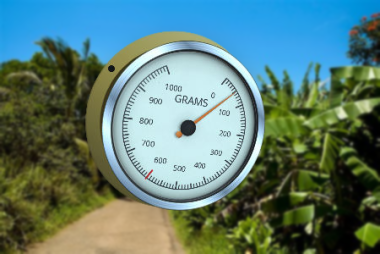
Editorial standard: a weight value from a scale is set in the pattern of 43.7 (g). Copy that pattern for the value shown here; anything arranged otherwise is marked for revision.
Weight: 50 (g)
